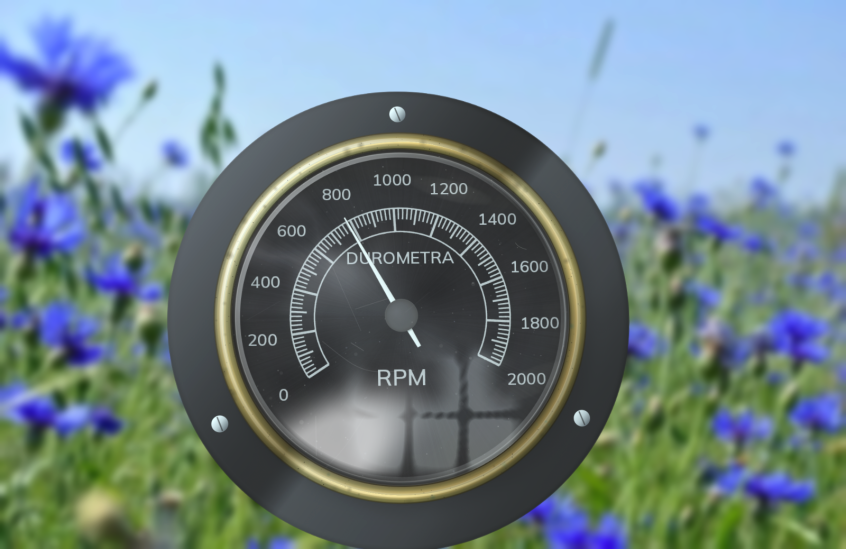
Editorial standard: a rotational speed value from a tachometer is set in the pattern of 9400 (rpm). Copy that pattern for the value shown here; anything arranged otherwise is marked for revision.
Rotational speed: 780 (rpm)
